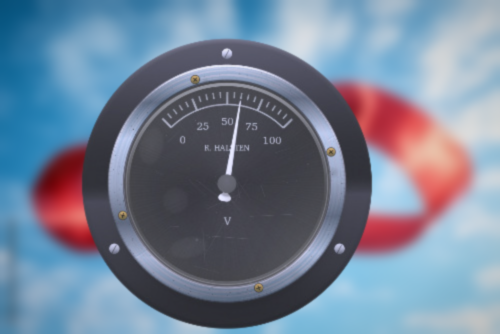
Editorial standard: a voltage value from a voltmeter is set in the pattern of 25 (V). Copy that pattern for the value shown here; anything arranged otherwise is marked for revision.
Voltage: 60 (V)
